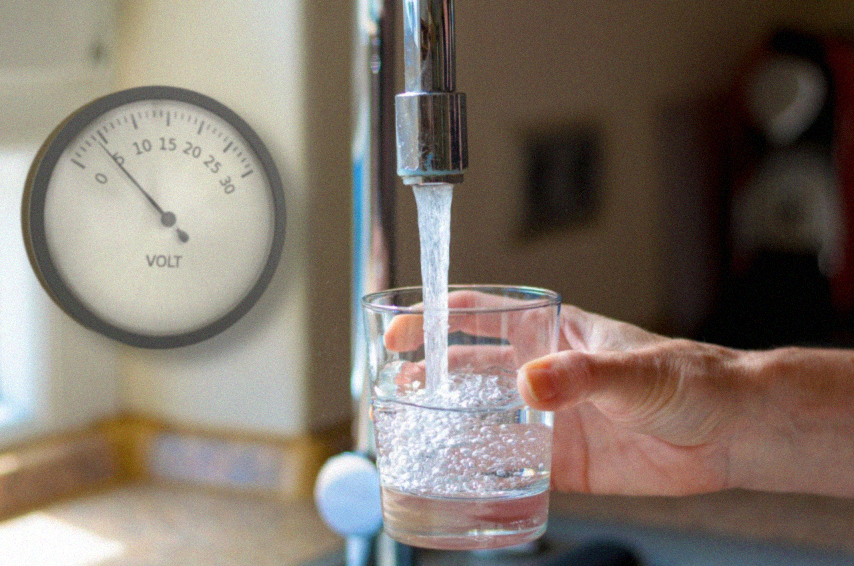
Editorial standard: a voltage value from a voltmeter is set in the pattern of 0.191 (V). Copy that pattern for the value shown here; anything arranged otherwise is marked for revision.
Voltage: 4 (V)
